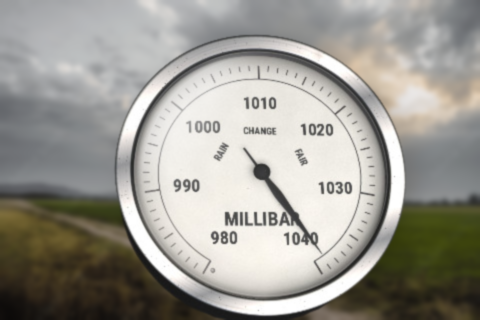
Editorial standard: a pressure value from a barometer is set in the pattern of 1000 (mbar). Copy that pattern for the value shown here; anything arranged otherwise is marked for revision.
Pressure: 1039 (mbar)
